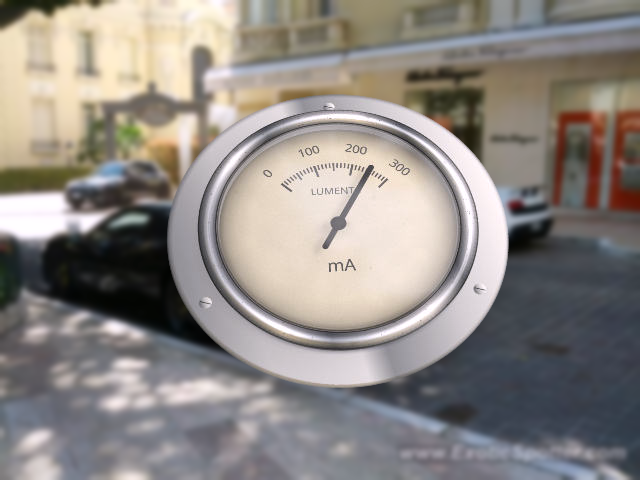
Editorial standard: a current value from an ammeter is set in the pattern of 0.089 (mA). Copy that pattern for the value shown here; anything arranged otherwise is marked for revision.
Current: 250 (mA)
